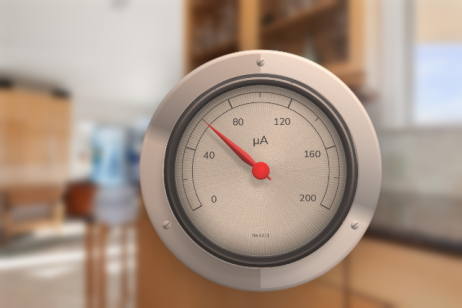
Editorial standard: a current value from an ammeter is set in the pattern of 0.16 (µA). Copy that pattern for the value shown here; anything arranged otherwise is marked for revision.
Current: 60 (µA)
